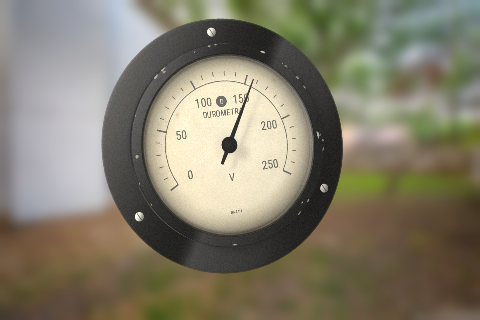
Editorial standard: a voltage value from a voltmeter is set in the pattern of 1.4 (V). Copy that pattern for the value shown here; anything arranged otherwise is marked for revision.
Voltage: 155 (V)
